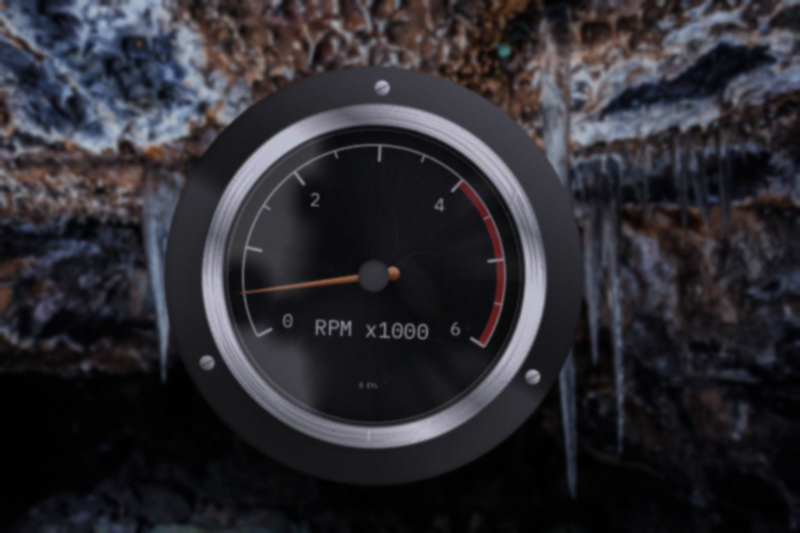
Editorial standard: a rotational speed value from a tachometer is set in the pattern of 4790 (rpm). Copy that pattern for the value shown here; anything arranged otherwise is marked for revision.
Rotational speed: 500 (rpm)
